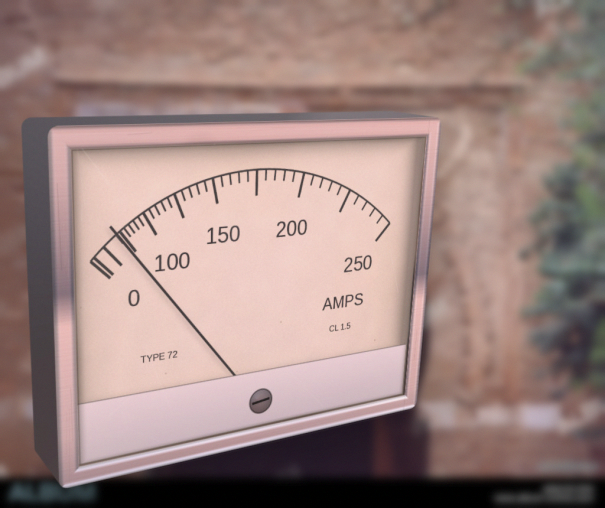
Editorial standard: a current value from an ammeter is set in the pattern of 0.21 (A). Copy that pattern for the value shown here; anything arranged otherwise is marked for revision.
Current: 70 (A)
